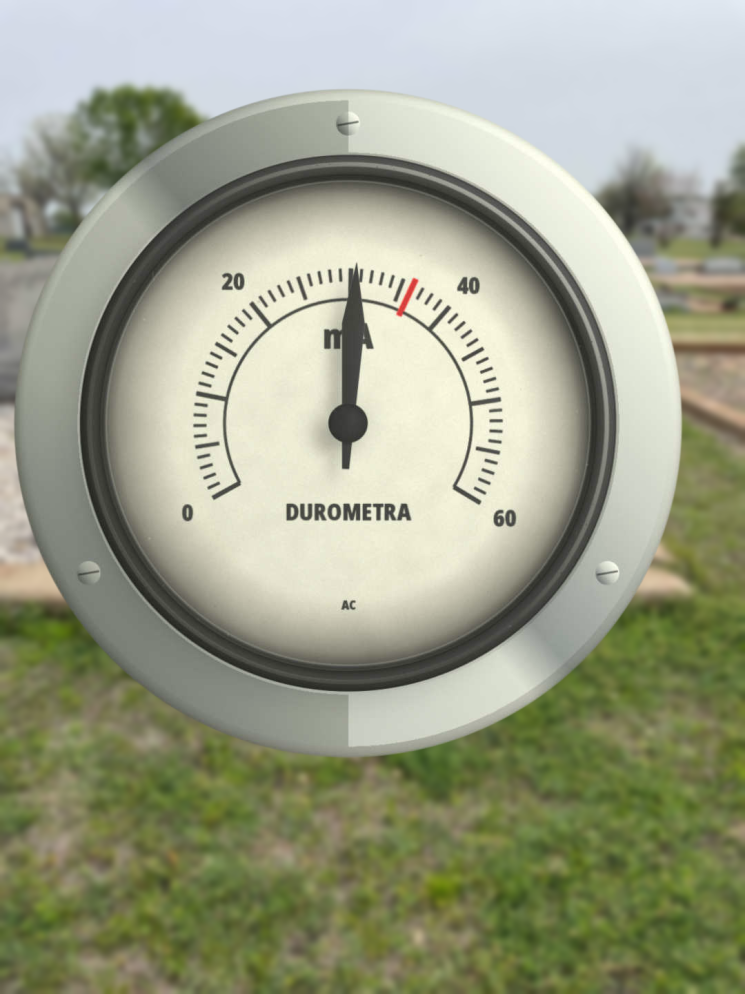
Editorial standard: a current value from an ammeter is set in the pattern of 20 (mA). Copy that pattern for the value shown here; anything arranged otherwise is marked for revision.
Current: 30.5 (mA)
